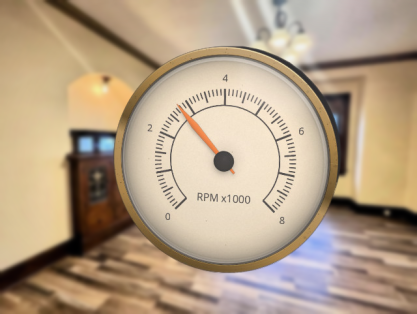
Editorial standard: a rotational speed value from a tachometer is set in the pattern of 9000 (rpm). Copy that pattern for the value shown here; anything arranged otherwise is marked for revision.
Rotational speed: 2800 (rpm)
